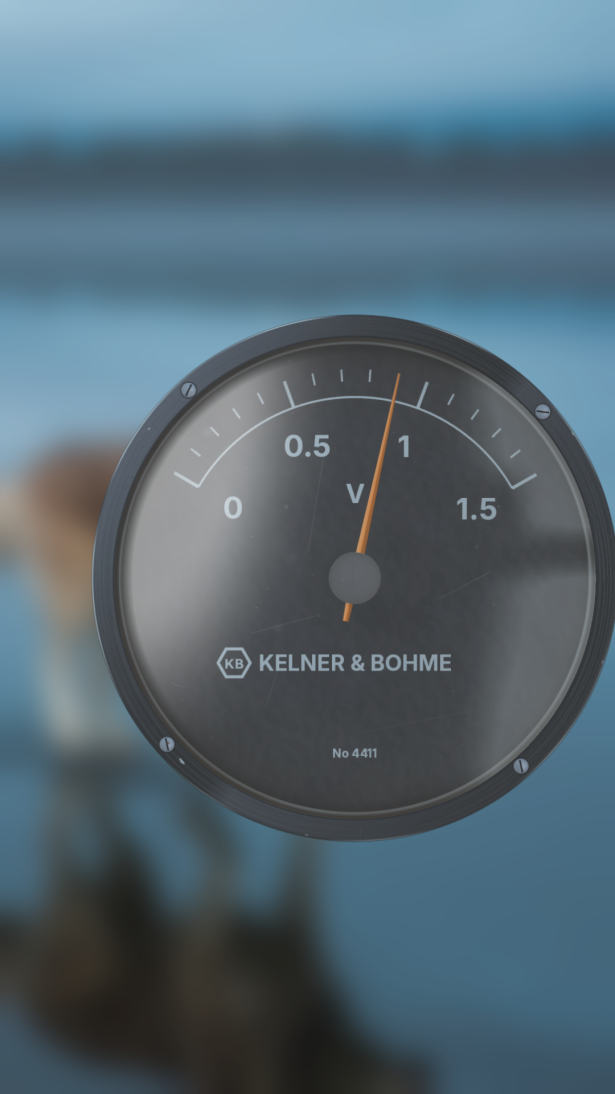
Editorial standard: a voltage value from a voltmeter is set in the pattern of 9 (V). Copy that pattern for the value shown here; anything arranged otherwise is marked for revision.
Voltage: 0.9 (V)
